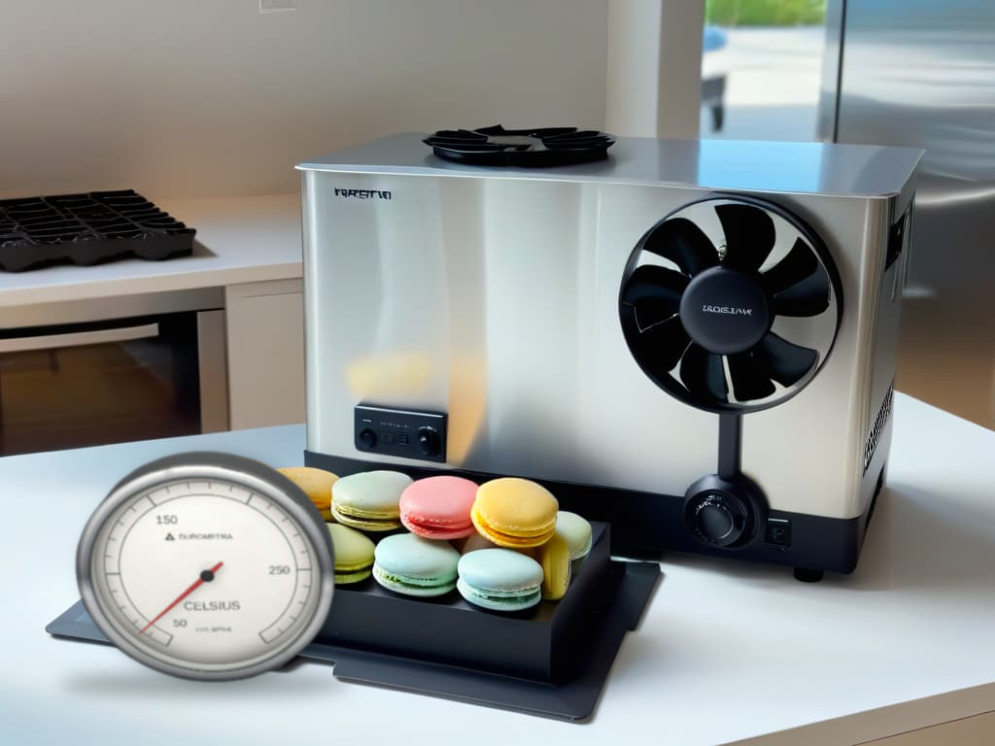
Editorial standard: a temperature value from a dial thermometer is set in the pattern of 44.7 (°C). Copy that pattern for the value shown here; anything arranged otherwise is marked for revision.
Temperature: 65 (°C)
